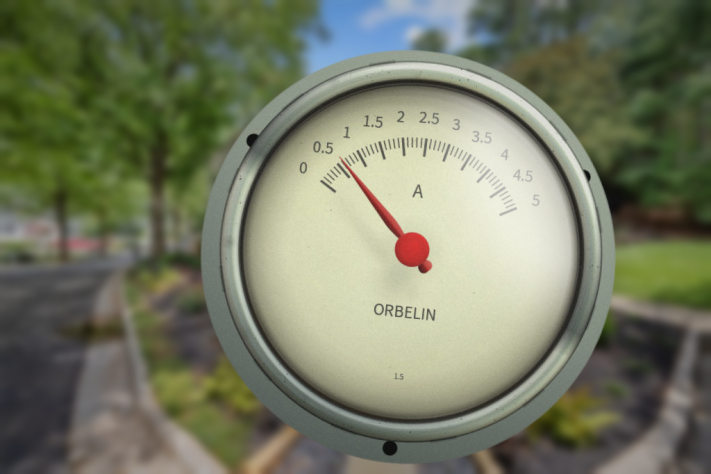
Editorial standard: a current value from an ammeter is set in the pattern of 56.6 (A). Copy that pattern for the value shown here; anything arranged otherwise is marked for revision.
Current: 0.6 (A)
